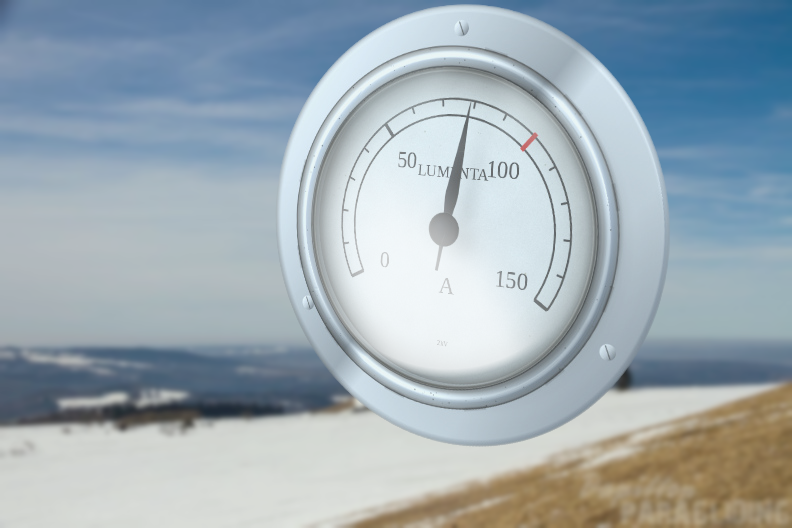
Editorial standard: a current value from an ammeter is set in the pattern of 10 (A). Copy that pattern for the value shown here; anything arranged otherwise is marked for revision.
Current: 80 (A)
